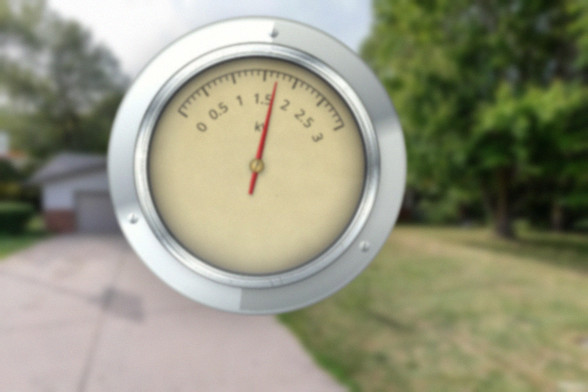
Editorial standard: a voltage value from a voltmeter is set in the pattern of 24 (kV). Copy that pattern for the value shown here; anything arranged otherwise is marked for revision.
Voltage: 1.7 (kV)
